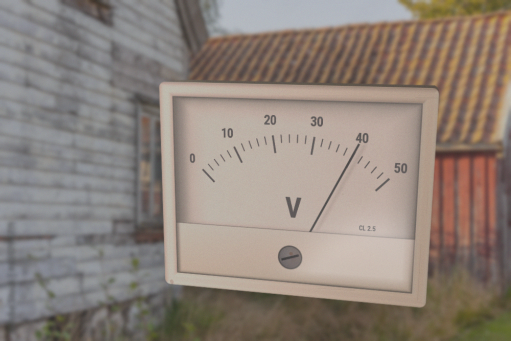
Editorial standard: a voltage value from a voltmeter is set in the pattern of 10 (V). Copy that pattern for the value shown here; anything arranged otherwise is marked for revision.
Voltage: 40 (V)
